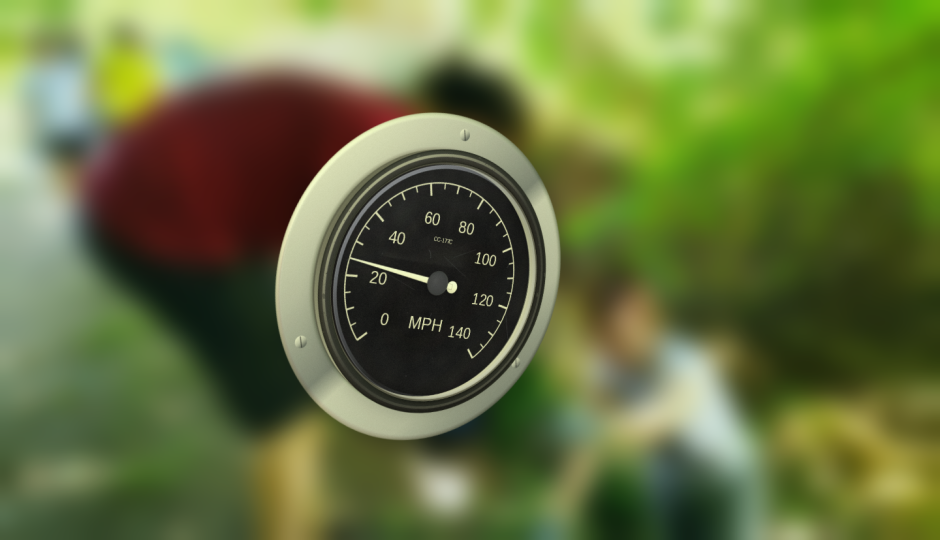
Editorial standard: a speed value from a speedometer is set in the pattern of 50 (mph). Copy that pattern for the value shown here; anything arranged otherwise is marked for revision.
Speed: 25 (mph)
